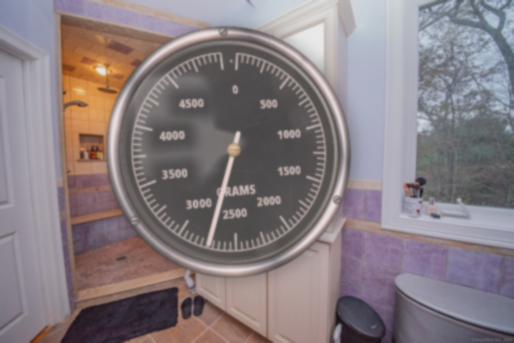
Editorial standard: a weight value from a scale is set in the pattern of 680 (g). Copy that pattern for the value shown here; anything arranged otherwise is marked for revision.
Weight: 2750 (g)
